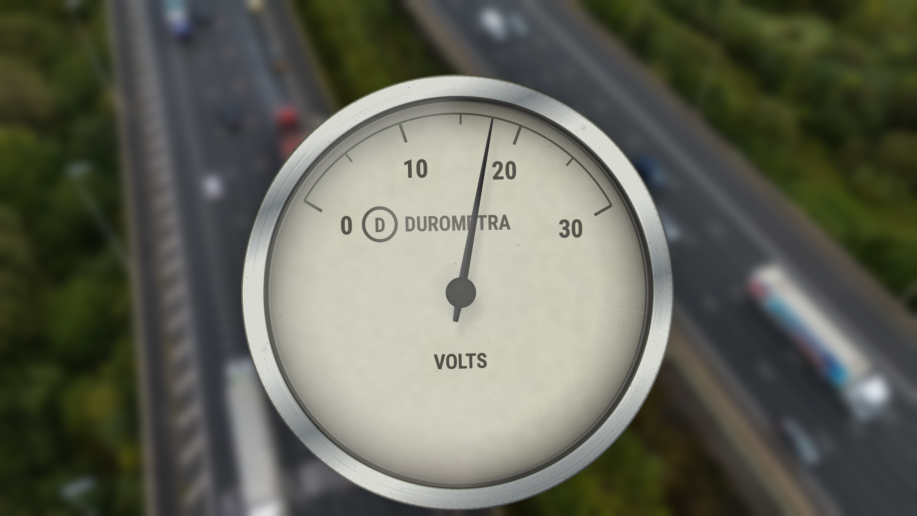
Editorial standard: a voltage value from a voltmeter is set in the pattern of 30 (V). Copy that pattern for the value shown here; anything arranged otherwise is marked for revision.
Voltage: 17.5 (V)
